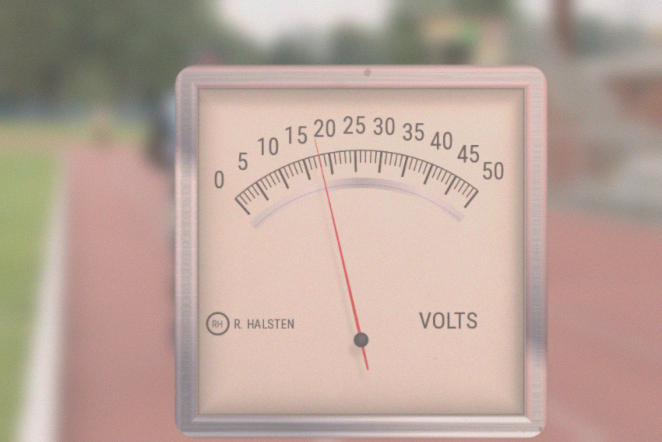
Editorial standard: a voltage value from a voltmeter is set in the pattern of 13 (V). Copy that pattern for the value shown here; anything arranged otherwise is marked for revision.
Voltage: 18 (V)
